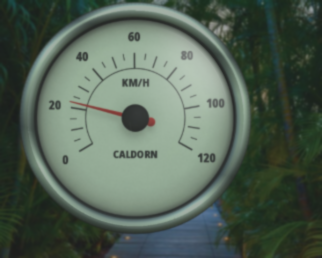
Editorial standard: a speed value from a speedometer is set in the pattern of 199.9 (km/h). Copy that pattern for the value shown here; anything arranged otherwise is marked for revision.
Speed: 22.5 (km/h)
